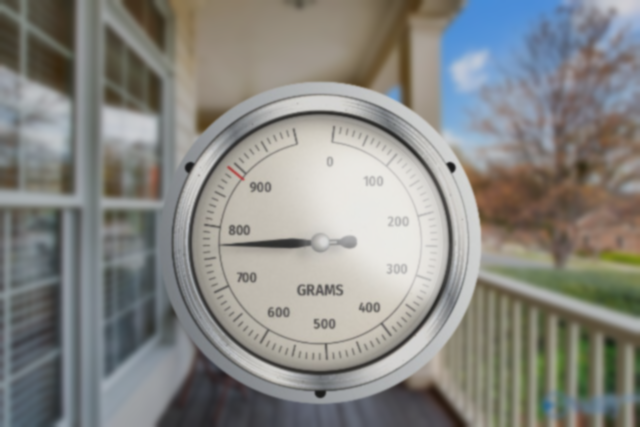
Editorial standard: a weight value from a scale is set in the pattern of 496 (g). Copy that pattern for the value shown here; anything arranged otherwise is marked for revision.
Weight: 770 (g)
